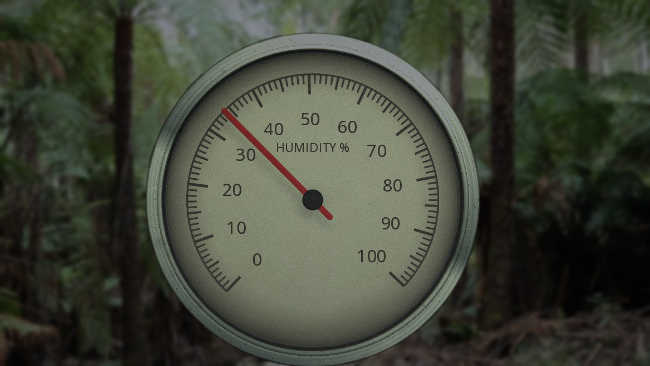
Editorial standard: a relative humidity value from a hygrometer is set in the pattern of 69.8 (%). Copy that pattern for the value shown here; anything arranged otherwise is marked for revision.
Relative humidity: 34 (%)
